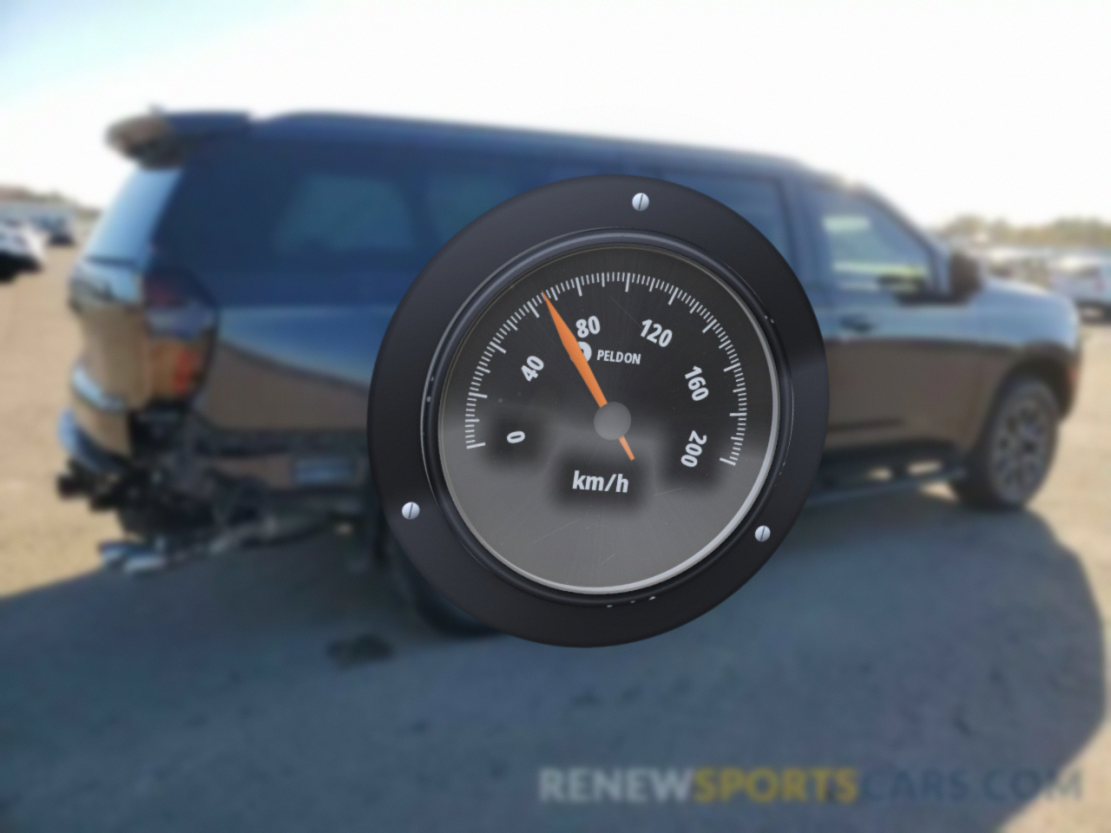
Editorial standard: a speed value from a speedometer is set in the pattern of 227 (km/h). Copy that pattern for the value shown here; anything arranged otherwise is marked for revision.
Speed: 66 (km/h)
